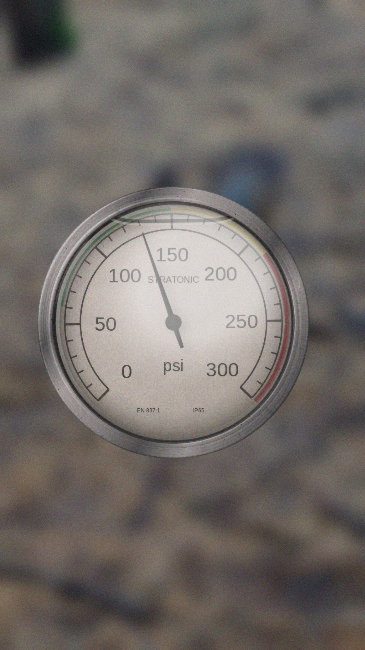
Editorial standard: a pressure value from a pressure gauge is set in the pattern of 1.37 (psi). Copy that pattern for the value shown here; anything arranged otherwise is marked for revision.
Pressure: 130 (psi)
